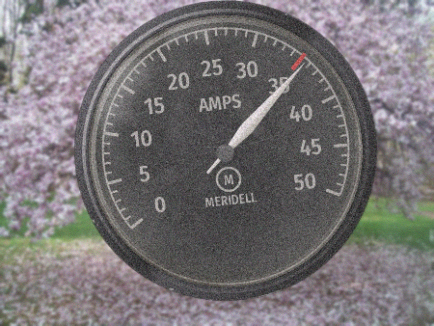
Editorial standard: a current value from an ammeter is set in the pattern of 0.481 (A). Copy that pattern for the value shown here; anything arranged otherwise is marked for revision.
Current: 35.5 (A)
